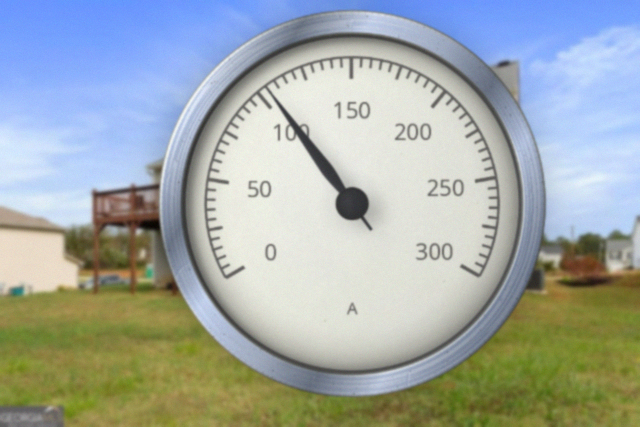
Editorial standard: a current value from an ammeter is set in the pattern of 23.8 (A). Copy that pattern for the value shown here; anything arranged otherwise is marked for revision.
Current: 105 (A)
